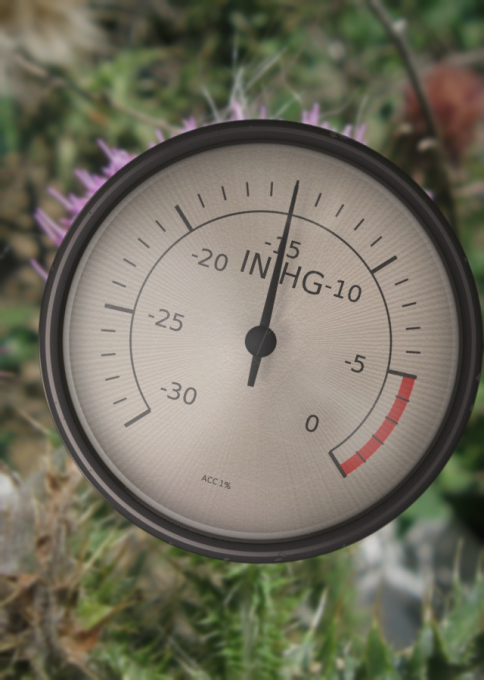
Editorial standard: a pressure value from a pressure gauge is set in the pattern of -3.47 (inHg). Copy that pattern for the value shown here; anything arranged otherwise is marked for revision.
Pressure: -15 (inHg)
